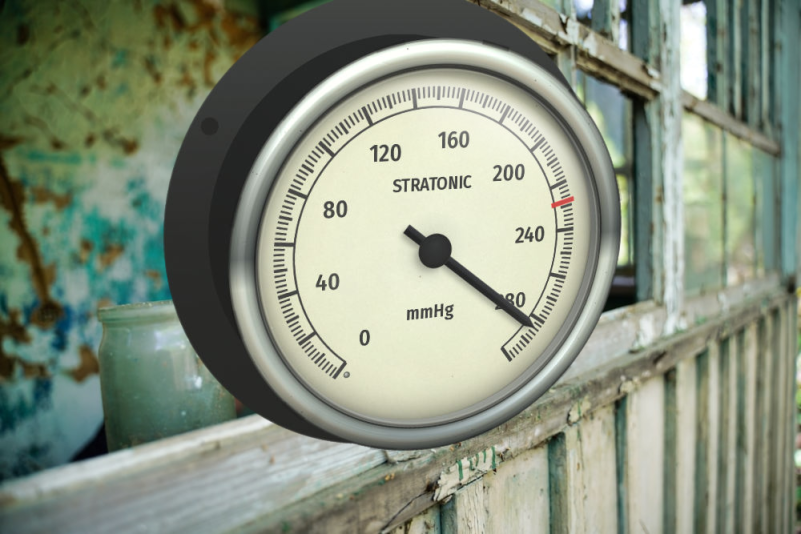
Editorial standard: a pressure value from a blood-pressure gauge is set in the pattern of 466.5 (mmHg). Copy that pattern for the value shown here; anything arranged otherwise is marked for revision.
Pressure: 284 (mmHg)
